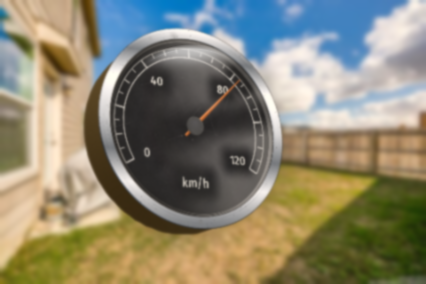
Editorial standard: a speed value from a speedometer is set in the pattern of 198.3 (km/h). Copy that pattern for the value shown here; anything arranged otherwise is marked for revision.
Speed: 82.5 (km/h)
